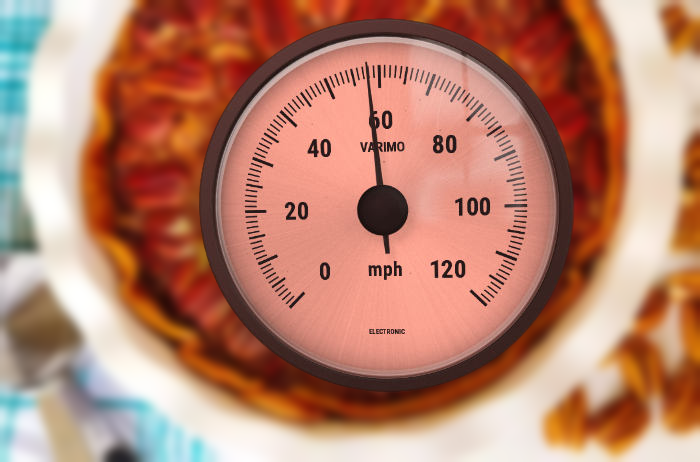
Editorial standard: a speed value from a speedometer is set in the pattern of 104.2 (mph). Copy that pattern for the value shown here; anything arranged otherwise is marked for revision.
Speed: 58 (mph)
